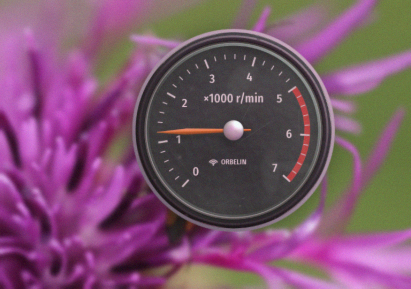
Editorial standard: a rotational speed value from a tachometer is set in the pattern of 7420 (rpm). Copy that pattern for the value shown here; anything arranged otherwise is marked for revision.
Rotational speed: 1200 (rpm)
